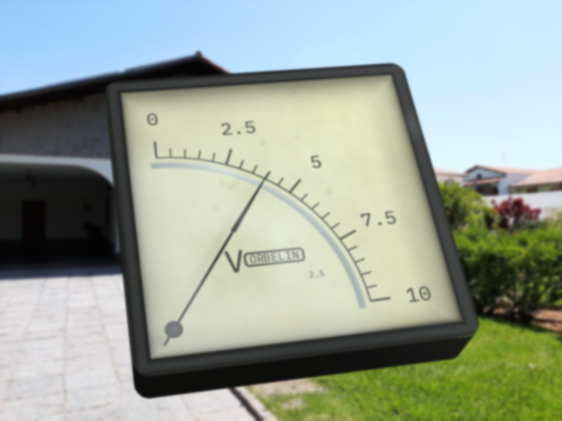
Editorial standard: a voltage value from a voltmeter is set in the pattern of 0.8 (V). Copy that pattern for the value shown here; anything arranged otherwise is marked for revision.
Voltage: 4 (V)
